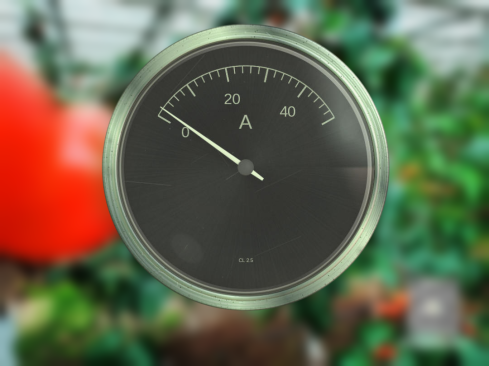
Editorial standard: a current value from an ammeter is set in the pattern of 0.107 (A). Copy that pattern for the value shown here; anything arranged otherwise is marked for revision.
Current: 2 (A)
